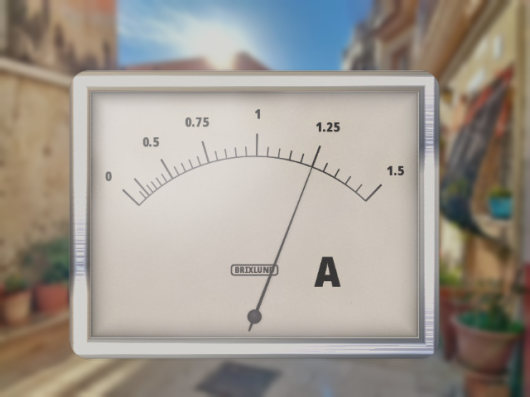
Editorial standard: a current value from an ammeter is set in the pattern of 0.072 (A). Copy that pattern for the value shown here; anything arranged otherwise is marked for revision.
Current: 1.25 (A)
